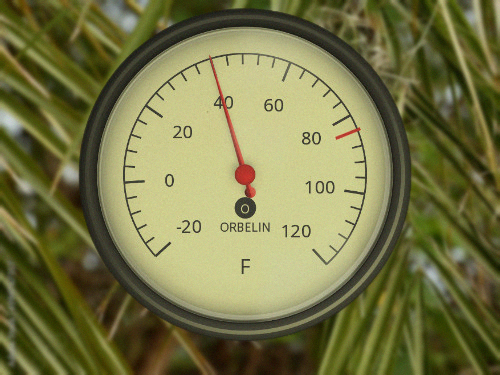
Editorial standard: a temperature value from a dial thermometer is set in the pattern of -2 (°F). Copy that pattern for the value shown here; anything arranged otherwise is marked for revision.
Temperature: 40 (°F)
